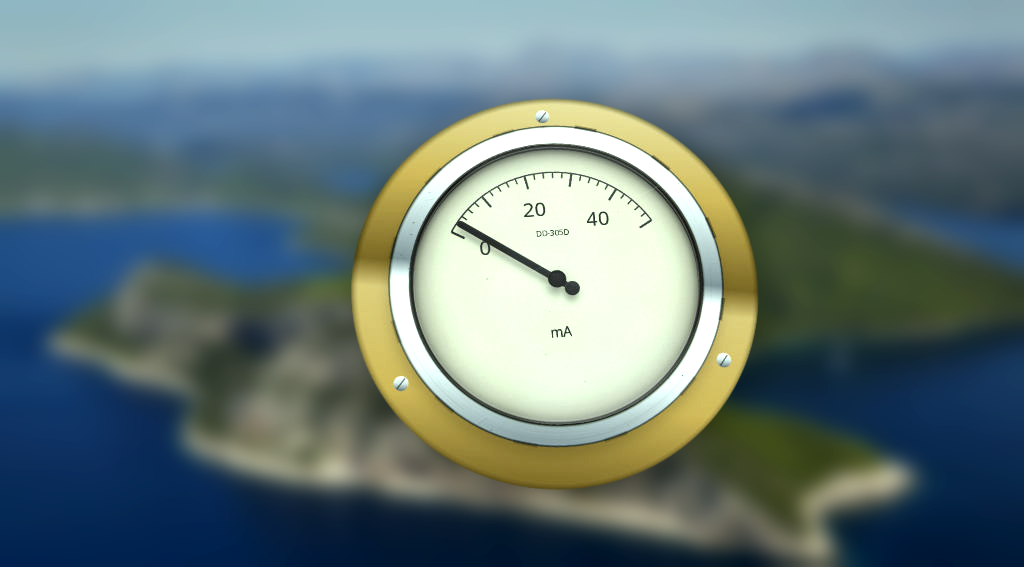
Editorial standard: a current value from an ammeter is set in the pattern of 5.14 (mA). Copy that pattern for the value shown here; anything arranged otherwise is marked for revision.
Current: 2 (mA)
